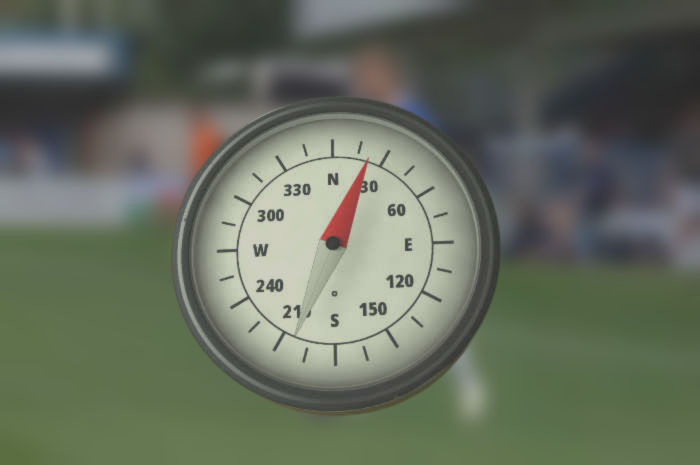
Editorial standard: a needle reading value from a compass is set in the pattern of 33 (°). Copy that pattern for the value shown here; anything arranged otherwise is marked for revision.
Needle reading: 22.5 (°)
